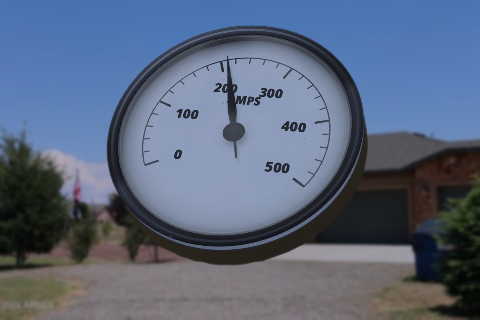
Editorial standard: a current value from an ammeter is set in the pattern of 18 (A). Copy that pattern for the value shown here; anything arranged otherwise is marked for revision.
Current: 210 (A)
